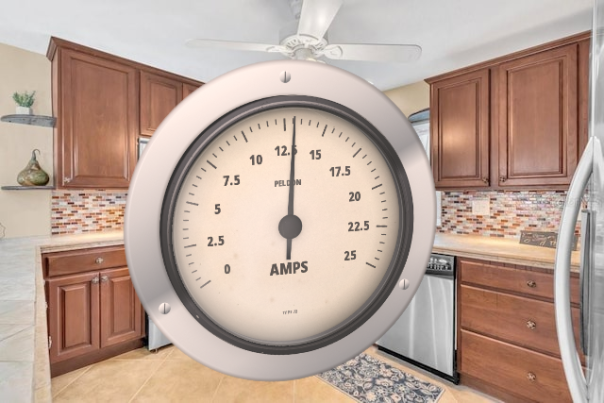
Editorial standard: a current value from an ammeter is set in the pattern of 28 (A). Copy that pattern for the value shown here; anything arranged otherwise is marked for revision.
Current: 13 (A)
